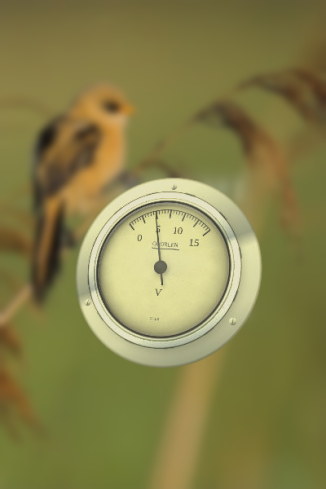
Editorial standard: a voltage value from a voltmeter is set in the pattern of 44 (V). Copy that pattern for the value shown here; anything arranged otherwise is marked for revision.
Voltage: 5 (V)
